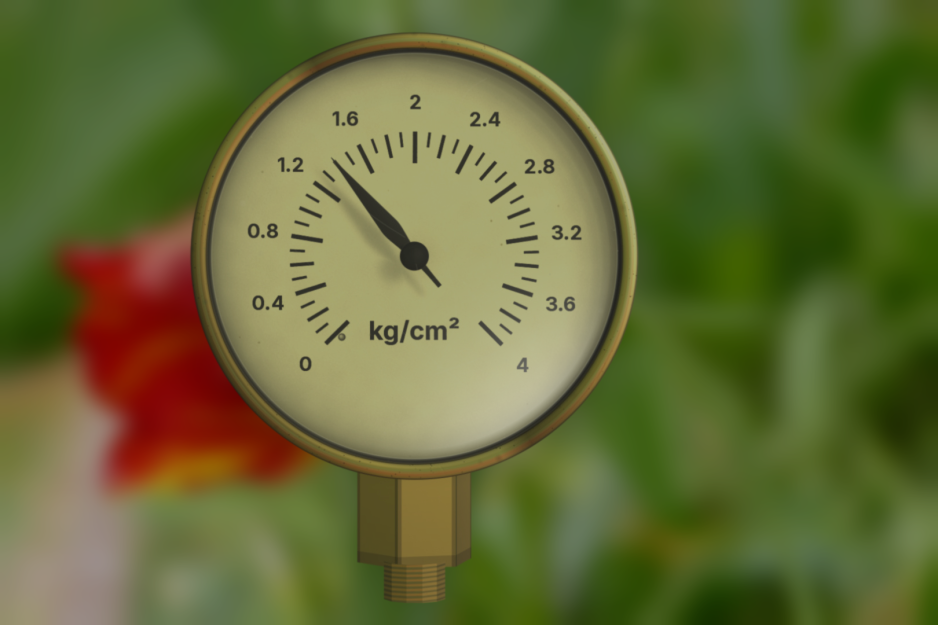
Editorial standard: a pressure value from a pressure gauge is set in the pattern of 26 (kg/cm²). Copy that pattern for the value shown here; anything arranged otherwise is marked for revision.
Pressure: 1.4 (kg/cm²)
